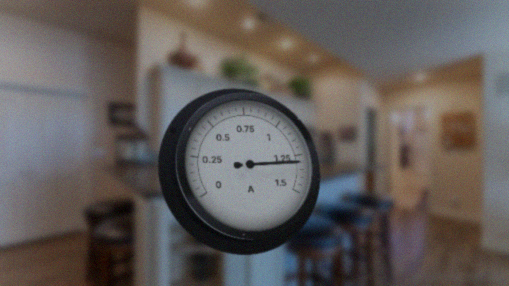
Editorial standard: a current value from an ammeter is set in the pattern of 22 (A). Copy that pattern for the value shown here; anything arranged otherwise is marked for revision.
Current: 1.3 (A)
